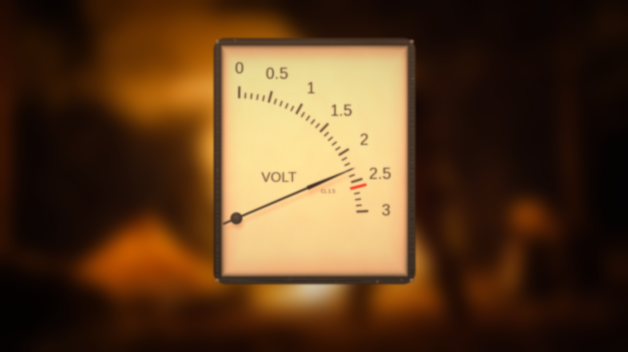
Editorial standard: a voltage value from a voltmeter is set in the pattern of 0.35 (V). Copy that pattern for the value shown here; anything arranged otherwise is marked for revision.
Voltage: 2.3 (V)
